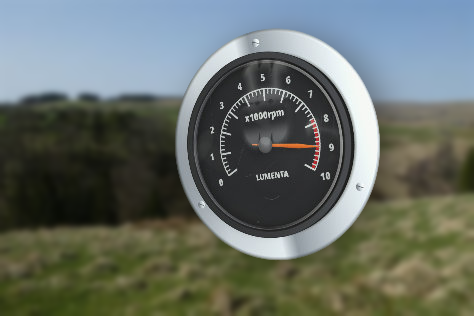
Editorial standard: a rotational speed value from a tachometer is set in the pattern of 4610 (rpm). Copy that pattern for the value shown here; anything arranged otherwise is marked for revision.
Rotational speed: 9000 (rpm)
